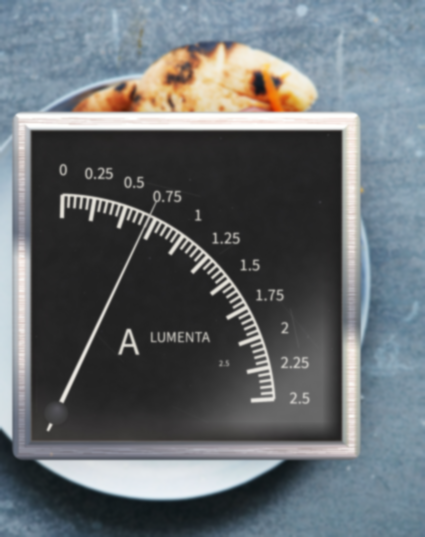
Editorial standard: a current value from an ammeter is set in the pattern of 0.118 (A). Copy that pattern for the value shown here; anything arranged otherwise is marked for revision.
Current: 0.7 (A)
